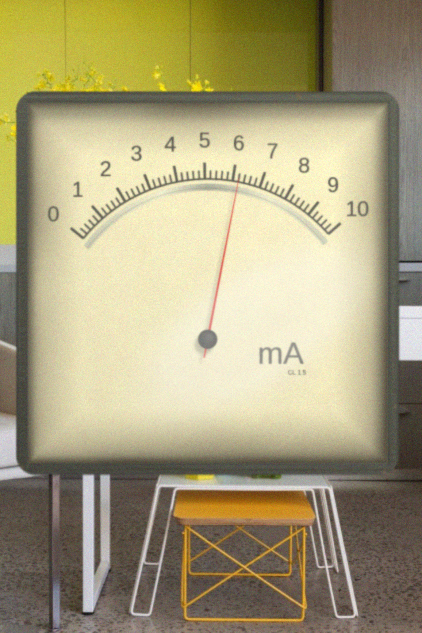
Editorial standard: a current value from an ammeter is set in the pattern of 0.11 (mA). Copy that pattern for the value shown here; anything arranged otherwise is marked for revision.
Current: 6.2 (mA)
